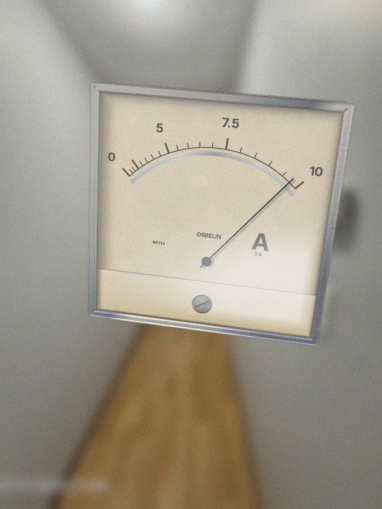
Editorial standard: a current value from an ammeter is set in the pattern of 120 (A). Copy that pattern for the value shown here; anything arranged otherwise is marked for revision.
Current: 9.75 (A)
